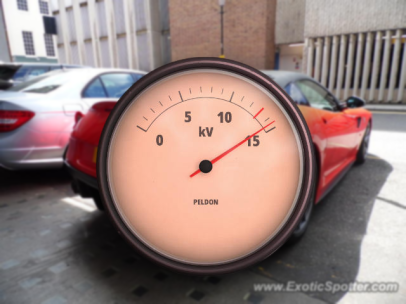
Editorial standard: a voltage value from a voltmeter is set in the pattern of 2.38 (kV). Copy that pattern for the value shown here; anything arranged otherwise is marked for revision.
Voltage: 14.5 (kV)
